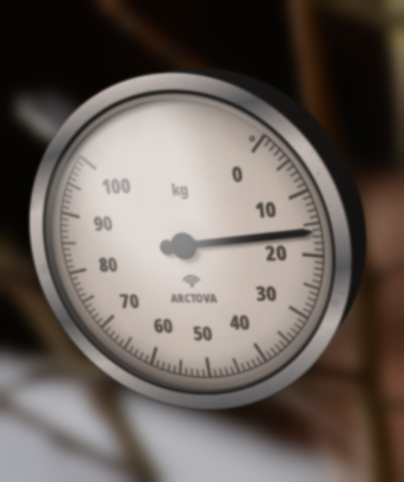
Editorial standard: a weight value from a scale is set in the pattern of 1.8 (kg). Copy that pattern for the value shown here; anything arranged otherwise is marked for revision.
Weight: 16 (kg)
